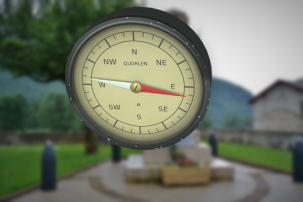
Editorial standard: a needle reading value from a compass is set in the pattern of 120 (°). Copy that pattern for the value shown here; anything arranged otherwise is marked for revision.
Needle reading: 100 (°)
